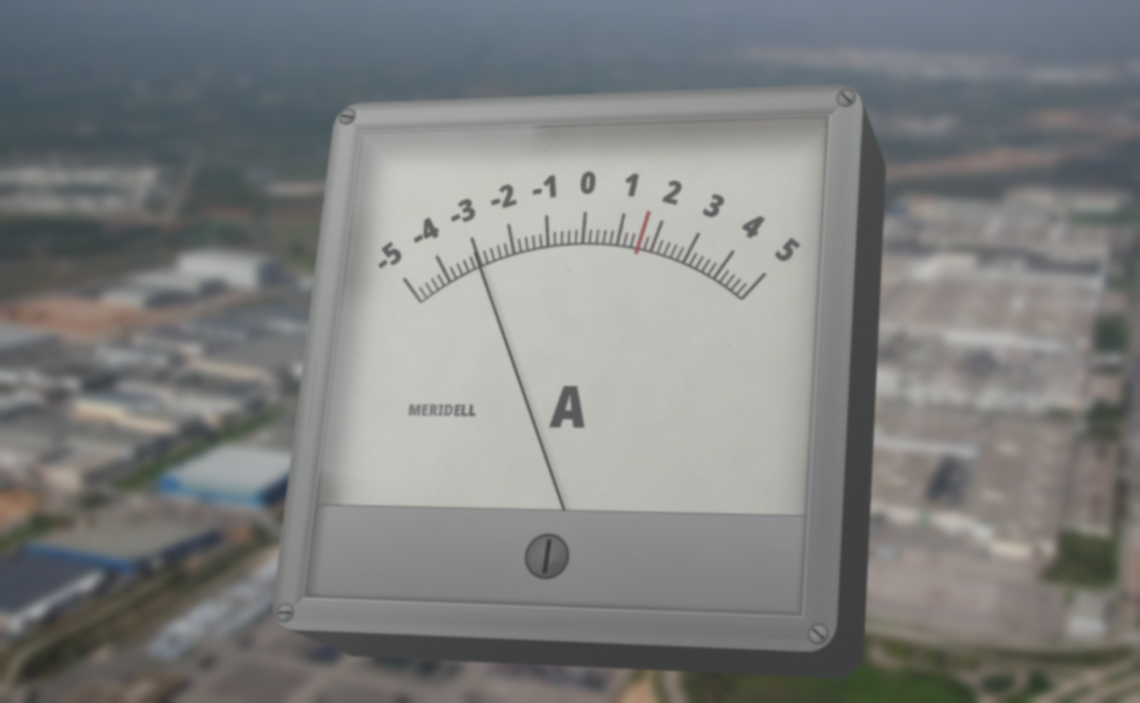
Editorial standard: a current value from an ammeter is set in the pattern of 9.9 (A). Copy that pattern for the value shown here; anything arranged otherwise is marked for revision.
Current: -3 (A)
